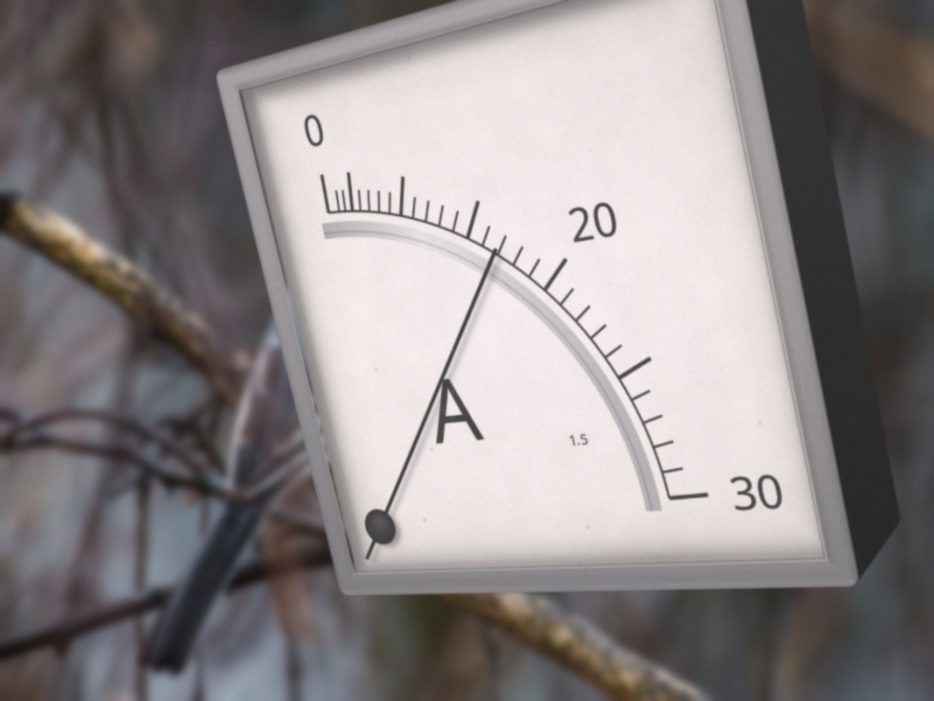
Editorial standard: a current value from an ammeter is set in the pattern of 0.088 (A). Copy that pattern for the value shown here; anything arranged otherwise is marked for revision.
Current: 17 (A)
